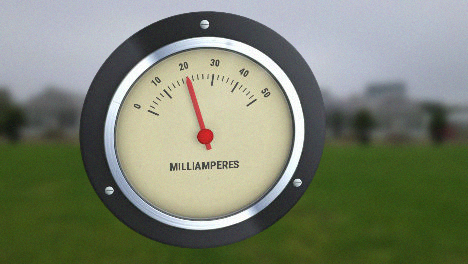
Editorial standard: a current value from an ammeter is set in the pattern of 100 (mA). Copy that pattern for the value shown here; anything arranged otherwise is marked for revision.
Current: 20 (mA)
